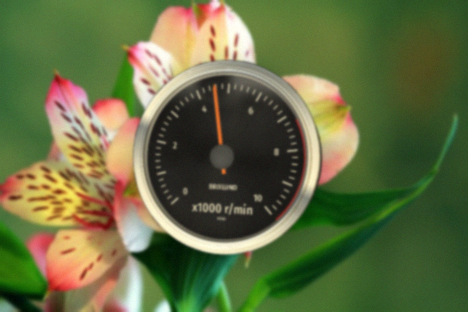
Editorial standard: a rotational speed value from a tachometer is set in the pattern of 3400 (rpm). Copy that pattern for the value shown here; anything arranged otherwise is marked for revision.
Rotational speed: 4600 (rpm)
